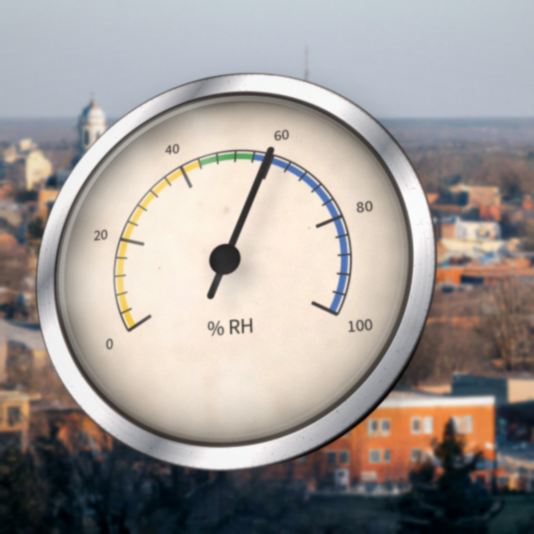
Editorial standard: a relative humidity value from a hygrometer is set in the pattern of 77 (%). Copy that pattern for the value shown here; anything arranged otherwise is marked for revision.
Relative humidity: 60 (%)
